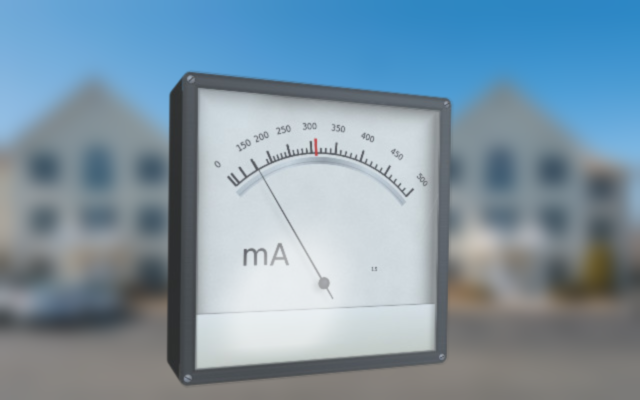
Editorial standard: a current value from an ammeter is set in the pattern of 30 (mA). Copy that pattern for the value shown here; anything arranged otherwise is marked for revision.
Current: 150 (mA)
